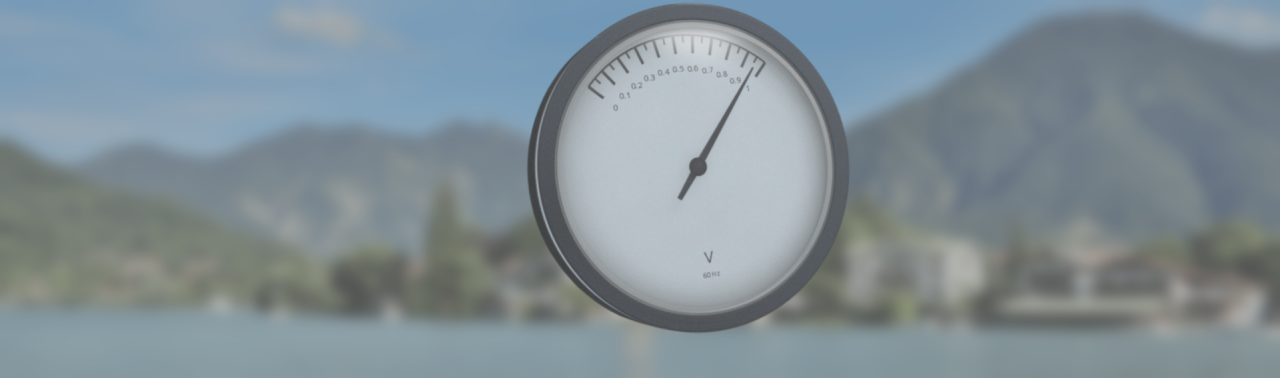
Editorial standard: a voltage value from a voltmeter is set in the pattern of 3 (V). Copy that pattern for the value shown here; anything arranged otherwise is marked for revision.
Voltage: 0.95 (V)
